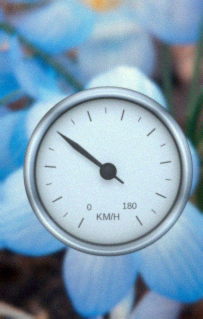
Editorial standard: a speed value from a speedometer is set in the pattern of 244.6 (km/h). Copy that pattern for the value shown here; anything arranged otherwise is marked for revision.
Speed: 60 (km/h)
